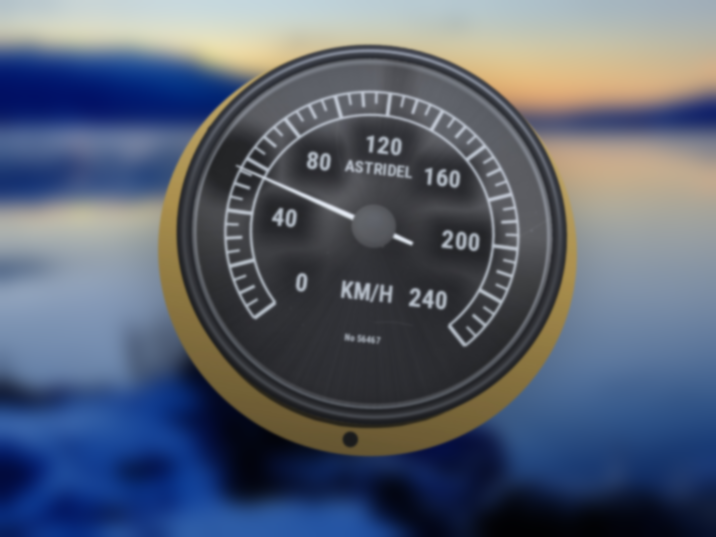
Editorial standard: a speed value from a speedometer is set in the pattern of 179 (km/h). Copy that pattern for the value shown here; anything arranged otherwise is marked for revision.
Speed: 55 (km/h)
